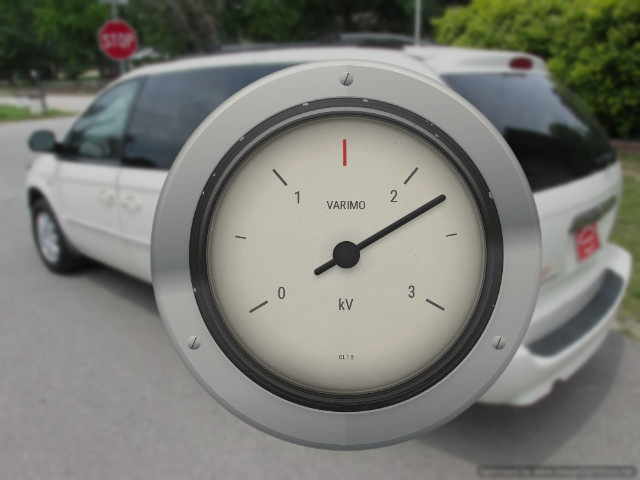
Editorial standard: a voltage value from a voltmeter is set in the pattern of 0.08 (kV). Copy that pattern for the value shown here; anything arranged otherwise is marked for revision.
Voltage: 2.25 (kV)
